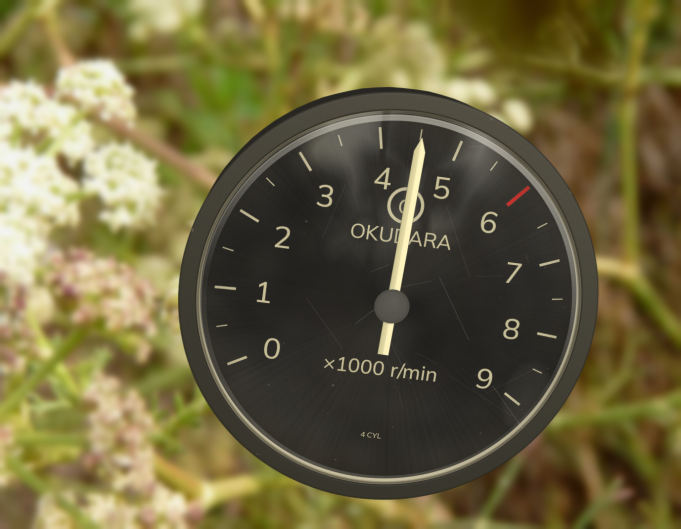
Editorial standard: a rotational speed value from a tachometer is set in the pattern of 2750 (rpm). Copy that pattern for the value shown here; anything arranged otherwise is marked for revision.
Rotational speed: 4500 (rpm)
